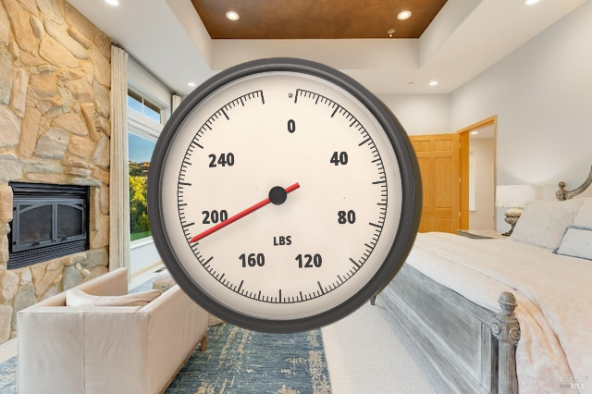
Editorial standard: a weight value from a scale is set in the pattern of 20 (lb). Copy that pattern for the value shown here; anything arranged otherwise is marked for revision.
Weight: 192 (lb)
